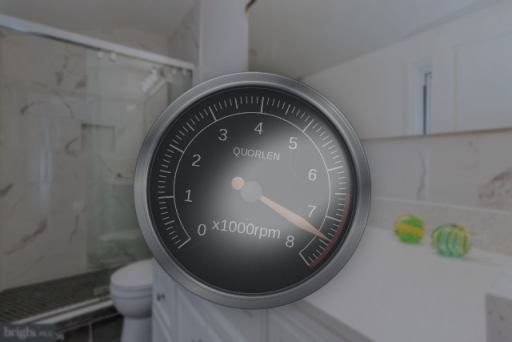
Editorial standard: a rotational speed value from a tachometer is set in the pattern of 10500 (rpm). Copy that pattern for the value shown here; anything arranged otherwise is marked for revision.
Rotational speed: 7400 (rpm)
